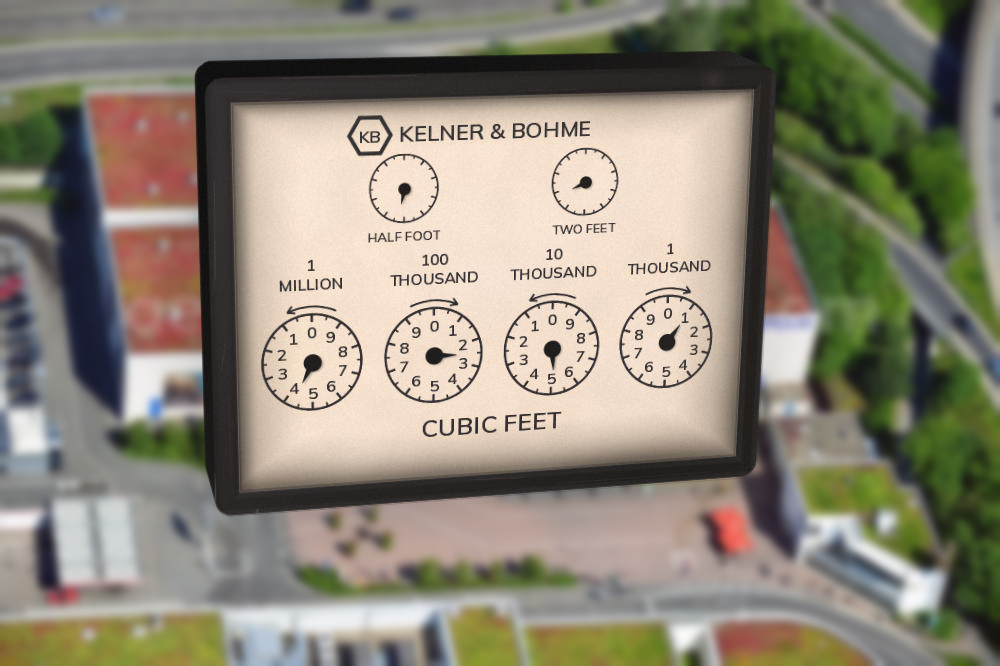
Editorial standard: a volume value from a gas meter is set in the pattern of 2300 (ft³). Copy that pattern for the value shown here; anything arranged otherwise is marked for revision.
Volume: 425100 (ft³)
